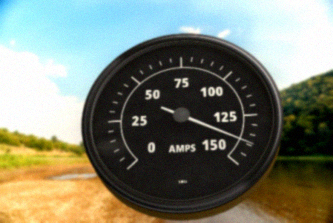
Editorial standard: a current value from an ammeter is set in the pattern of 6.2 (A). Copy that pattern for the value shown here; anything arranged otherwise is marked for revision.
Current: 140 (A)
